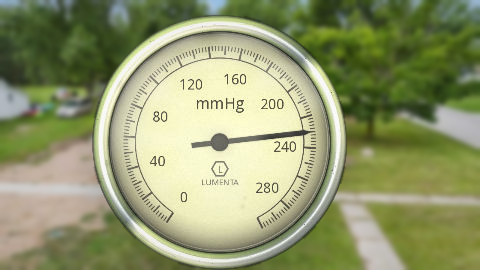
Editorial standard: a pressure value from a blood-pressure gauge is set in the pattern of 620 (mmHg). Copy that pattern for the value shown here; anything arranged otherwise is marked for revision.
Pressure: 230 (mmHg)
